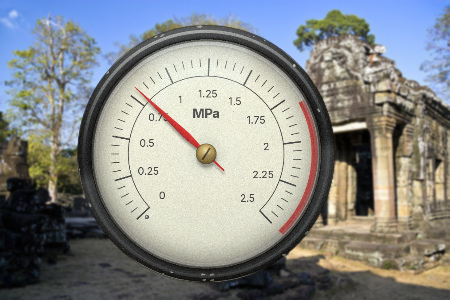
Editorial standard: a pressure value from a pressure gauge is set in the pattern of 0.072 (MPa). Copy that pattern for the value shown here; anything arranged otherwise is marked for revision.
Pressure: 0.8 (MPa)
